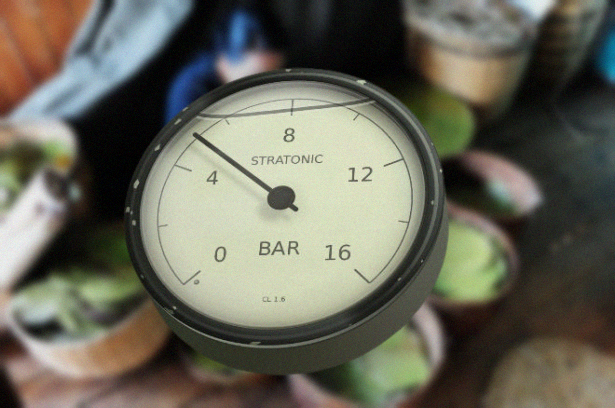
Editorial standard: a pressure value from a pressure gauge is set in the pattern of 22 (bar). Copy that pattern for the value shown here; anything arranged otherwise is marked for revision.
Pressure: 5 (bar)
